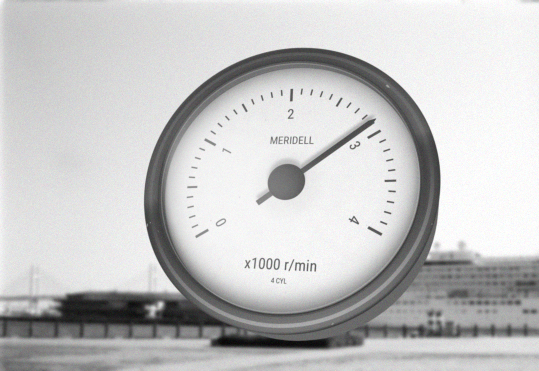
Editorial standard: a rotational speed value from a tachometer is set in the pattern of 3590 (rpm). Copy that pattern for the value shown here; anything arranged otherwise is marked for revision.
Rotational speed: 2900 (rpm)
